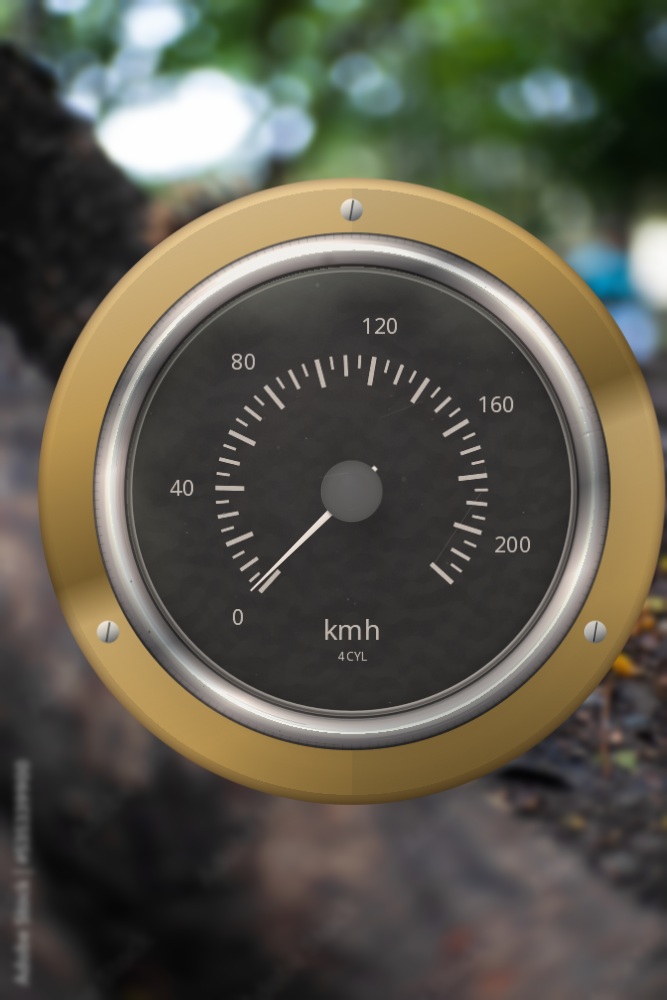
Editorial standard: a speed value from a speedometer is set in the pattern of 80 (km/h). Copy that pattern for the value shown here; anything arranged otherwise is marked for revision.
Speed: 2.5 (km/h)
